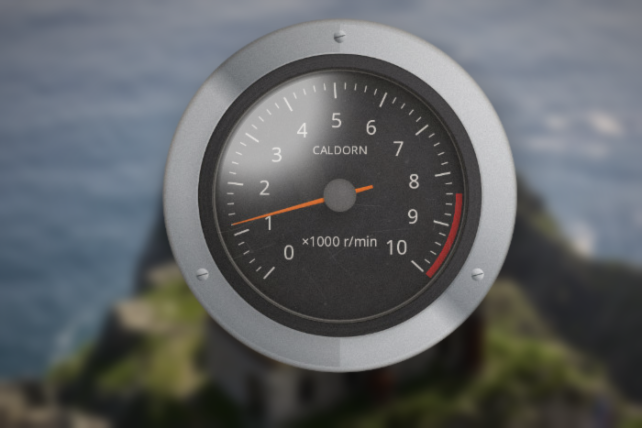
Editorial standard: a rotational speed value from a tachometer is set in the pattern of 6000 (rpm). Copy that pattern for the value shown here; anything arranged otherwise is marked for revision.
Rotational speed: 1200 (rpm)
